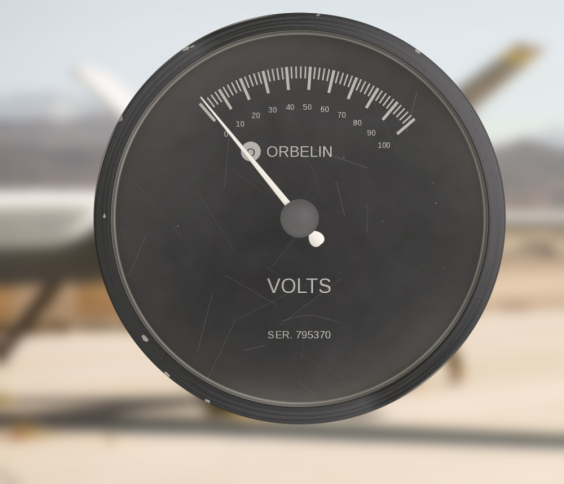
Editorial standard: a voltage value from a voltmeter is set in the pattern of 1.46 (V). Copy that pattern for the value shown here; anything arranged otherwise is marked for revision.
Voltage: 2 (V)
